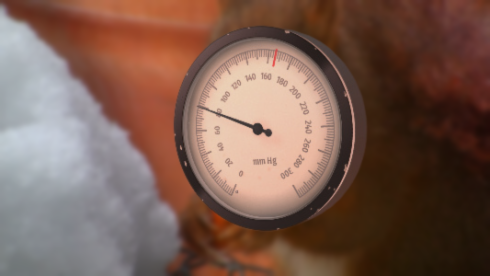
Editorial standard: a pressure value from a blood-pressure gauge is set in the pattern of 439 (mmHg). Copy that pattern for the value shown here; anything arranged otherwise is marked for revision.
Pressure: 80 (mmHg)
